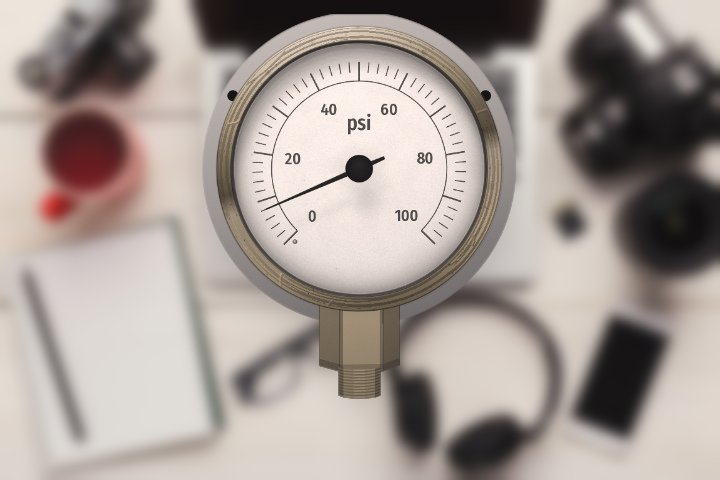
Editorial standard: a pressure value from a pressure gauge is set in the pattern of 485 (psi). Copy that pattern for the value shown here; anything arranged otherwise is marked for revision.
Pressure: 8 (psi)
